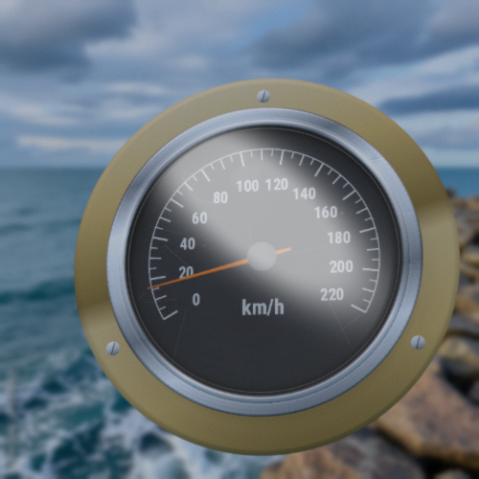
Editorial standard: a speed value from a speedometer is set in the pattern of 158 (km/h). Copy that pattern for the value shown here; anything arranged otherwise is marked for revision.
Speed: 15 (km/h)
